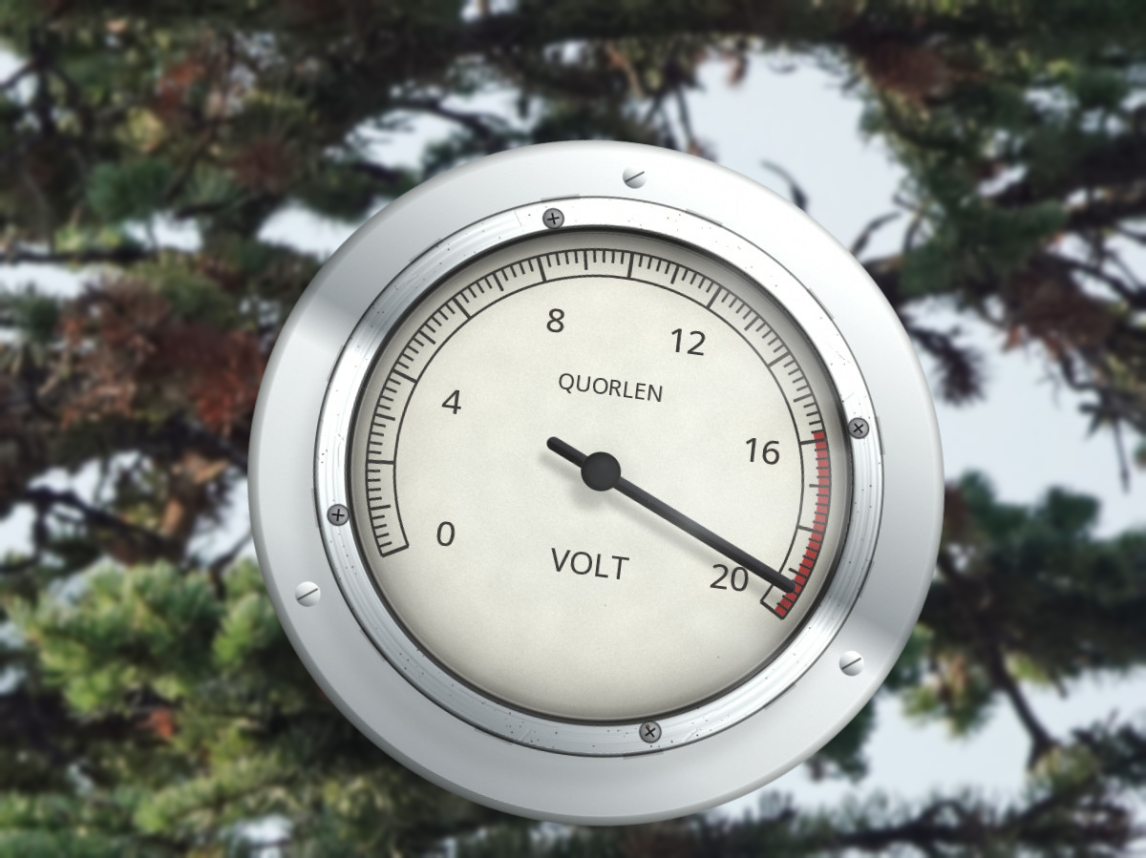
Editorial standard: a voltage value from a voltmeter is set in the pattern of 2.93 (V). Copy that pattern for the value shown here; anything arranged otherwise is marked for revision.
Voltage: 19.4 (V)
